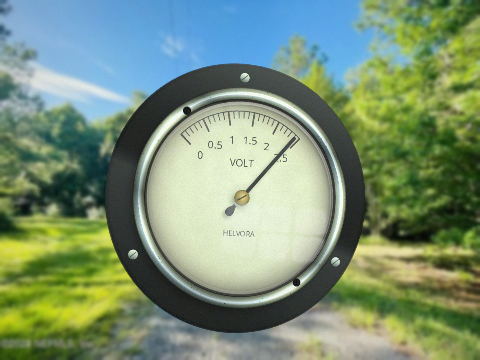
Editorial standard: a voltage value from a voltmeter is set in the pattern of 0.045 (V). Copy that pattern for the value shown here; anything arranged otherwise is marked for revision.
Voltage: 2.4 (V)
